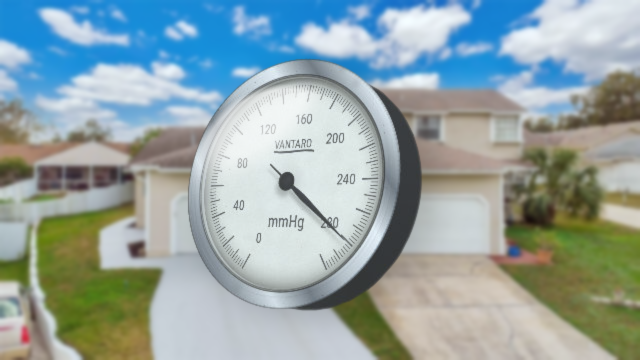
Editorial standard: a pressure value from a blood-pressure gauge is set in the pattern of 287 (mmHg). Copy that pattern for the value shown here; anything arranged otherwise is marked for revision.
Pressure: 280 (mmHg)
